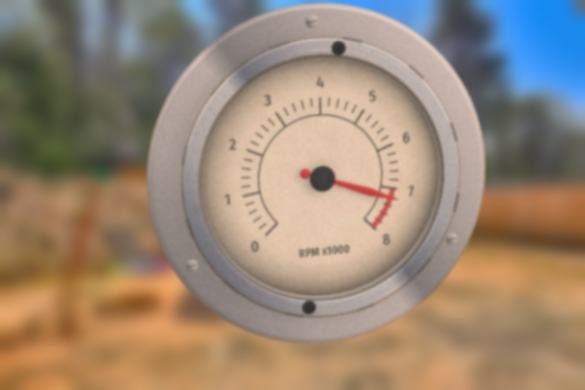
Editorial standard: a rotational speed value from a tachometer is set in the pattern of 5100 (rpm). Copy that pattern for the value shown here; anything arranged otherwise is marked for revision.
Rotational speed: 7200 (rpm)
